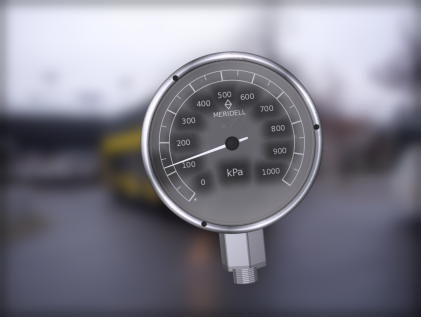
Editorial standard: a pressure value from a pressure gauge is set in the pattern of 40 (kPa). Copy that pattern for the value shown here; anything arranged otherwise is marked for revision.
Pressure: 125 (kPa)
